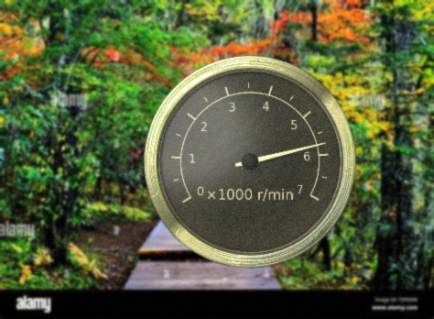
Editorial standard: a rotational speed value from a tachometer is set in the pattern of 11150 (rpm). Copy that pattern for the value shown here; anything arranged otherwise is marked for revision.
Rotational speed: 5750 (rpm)
